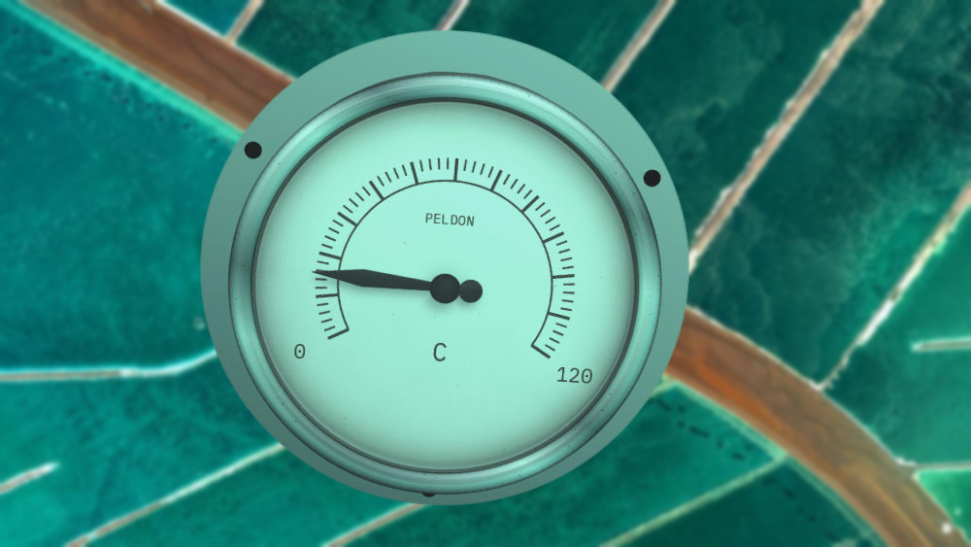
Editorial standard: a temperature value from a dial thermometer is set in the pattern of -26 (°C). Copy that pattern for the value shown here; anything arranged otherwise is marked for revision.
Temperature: 16 (°C)
